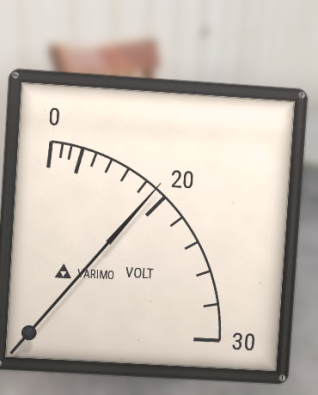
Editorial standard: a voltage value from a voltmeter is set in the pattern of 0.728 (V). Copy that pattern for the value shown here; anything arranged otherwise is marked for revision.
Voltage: 19 (V)
